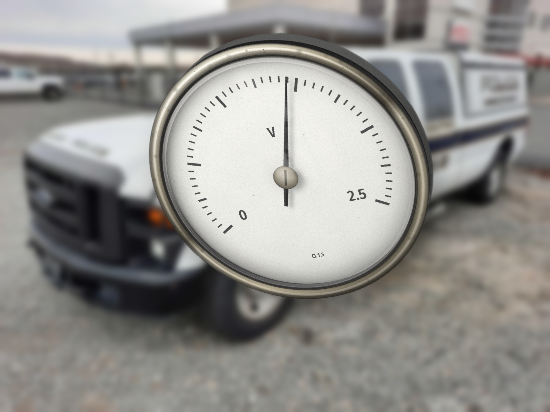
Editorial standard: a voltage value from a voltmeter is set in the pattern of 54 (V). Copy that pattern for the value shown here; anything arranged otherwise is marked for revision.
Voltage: 1.45 (V)
